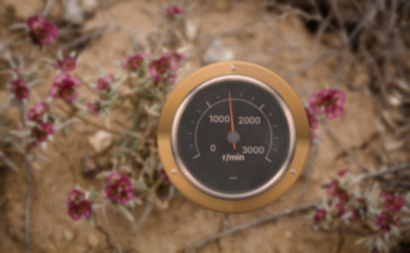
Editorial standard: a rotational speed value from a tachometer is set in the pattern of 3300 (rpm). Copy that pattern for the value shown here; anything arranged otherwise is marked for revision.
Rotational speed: 1400 (rpm)
